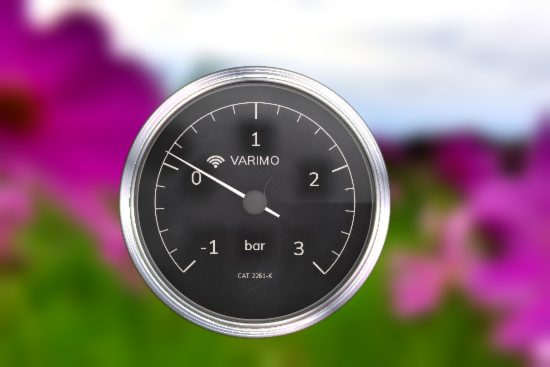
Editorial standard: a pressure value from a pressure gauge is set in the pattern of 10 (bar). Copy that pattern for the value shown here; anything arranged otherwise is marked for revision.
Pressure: 0.1 (bar)
